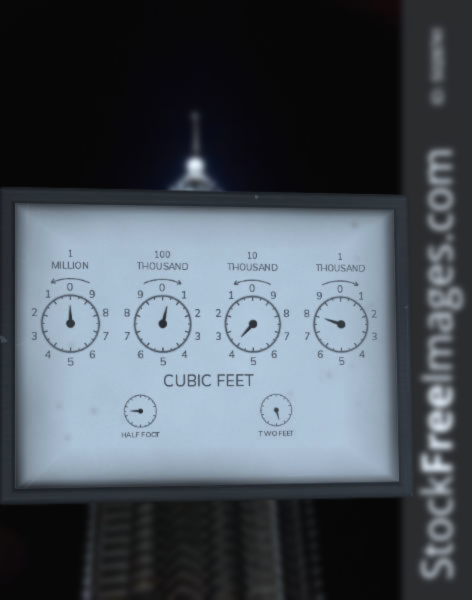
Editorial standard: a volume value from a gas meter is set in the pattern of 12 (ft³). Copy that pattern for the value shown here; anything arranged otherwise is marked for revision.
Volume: 3800 (ft³)
